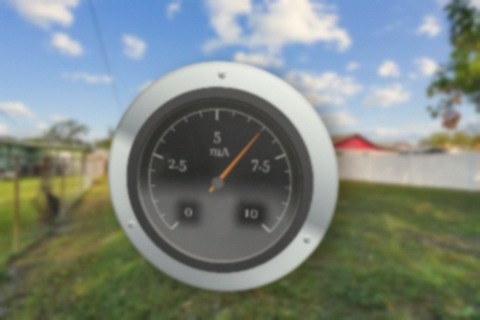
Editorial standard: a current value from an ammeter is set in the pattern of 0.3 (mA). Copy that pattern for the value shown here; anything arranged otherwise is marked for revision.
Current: 6.5 (mA)
